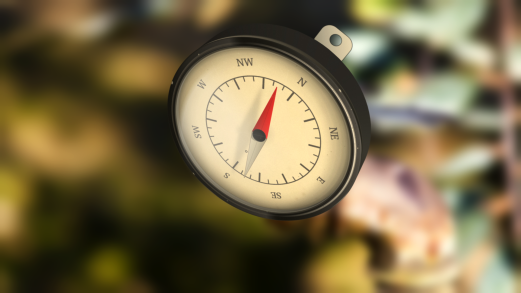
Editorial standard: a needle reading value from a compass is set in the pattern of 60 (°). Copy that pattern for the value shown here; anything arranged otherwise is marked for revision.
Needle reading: 345 (°)
